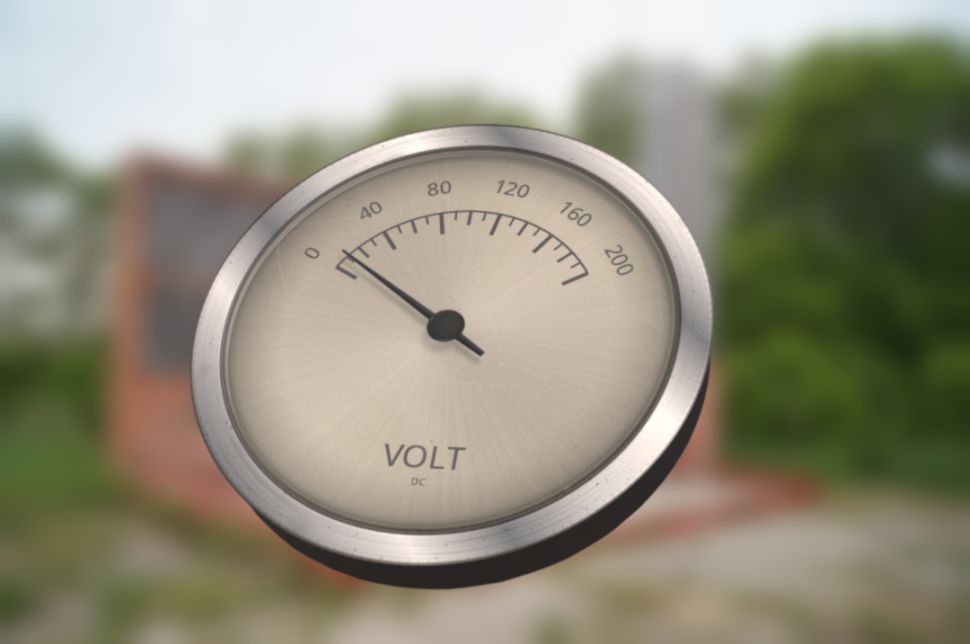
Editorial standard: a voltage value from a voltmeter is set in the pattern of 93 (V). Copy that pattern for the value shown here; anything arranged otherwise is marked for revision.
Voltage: 10 (V)
